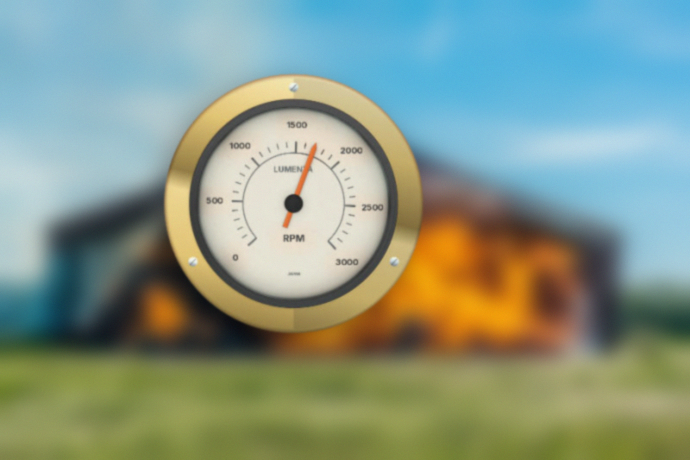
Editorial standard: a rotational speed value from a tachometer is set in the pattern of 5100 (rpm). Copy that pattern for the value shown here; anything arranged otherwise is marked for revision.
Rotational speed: 1700 (rpm)
